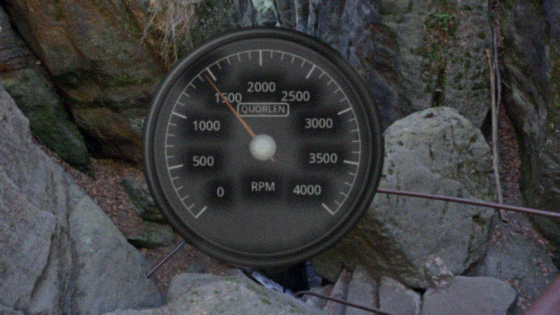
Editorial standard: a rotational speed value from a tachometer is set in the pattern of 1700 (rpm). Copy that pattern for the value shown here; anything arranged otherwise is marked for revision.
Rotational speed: 1450 (rpm)
